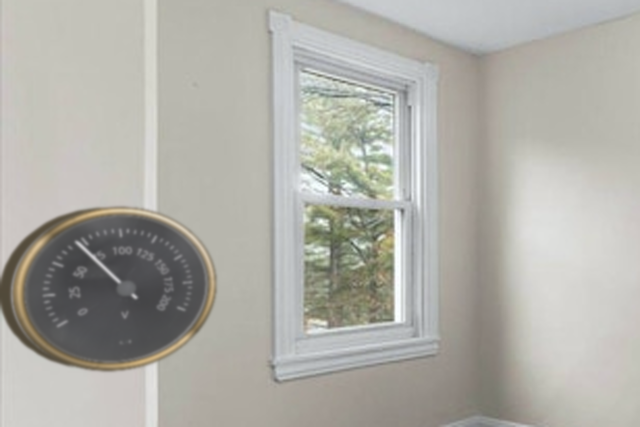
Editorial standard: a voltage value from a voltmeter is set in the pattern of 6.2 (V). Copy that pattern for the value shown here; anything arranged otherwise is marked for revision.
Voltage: 70 (V)
